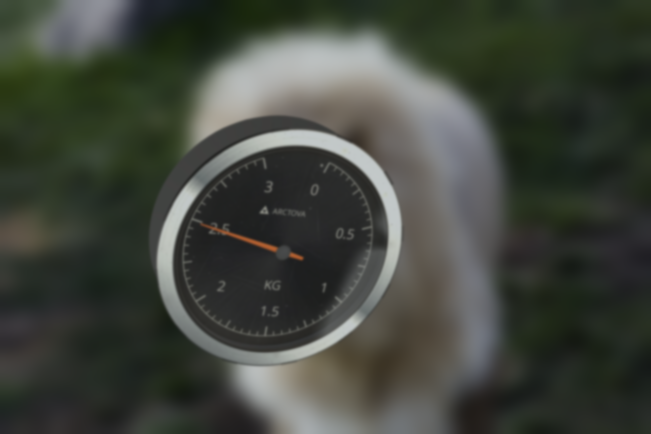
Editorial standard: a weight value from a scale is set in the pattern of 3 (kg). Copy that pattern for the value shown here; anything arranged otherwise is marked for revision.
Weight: 2.5 (kg)
